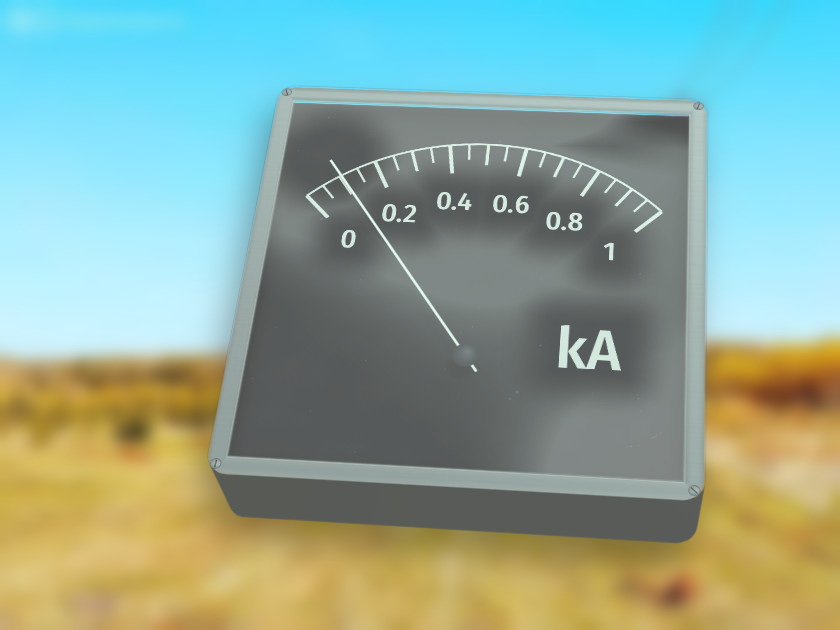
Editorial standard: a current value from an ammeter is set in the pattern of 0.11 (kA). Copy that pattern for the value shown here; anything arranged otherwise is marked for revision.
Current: 0.1 (kA)
